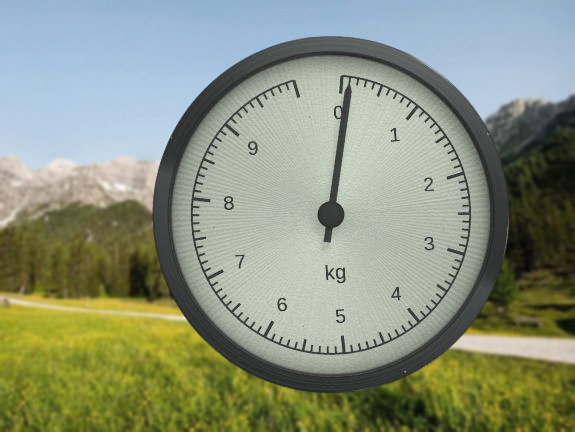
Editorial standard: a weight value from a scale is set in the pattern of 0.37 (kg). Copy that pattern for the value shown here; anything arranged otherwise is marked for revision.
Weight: 0.1 (kg)
